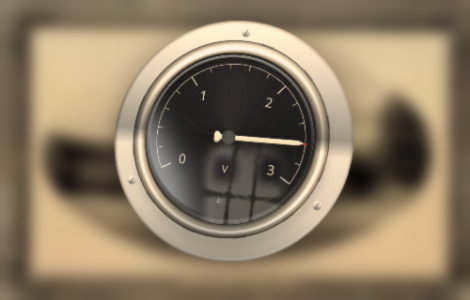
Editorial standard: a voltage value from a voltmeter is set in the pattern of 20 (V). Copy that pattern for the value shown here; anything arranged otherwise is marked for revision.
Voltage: 2.6 (V)
